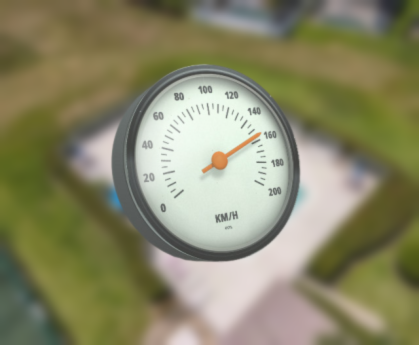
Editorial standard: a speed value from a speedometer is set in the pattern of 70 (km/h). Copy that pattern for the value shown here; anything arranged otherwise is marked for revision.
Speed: 155 (km/h)
